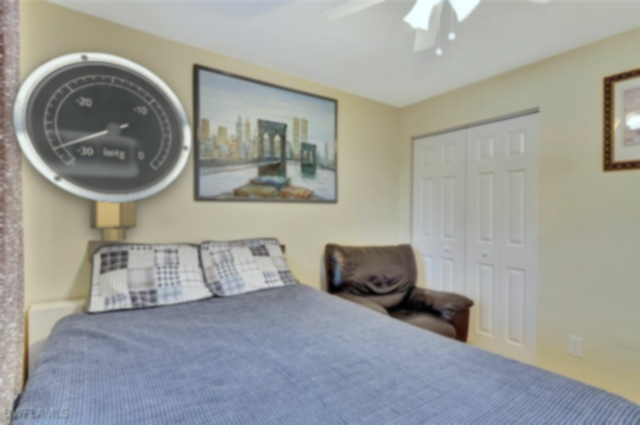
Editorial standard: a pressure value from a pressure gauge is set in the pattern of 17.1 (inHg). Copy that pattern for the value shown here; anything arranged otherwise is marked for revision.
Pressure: -28 (inHg)
